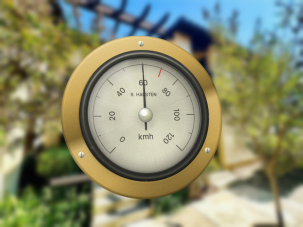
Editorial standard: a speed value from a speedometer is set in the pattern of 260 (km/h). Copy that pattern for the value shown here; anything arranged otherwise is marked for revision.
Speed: 60 (km/h)
